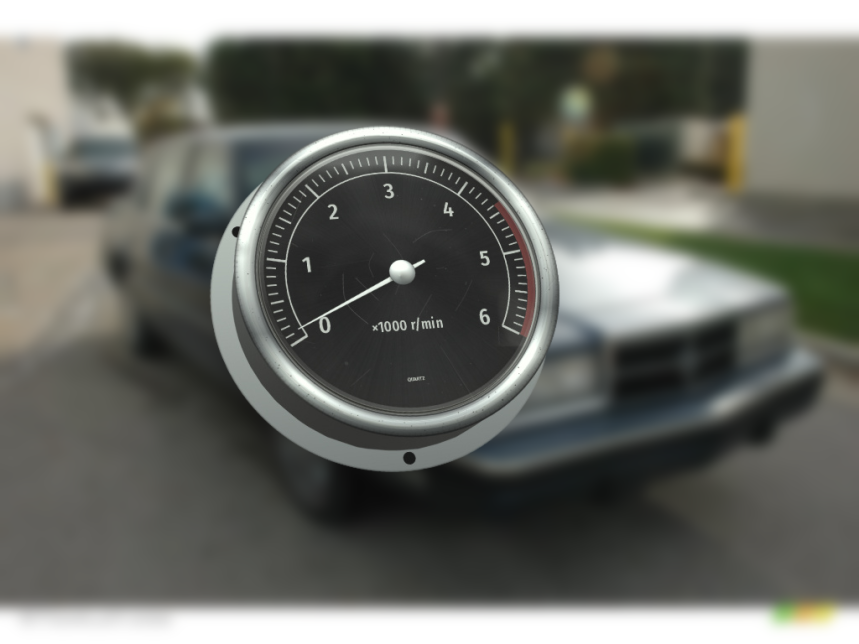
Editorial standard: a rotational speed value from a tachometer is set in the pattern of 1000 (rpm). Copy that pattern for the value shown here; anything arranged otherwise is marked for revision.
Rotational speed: 100 (rpm)
